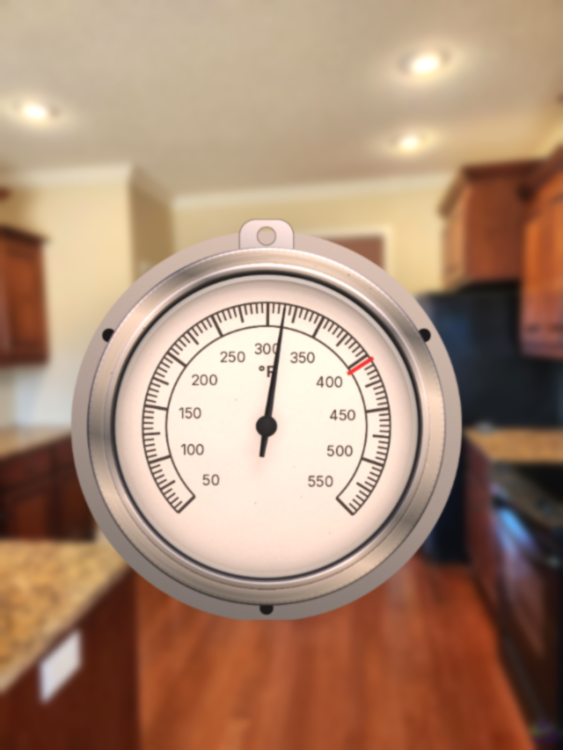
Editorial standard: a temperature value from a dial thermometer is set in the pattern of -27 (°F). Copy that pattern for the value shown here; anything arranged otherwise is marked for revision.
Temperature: 315 (°F)
